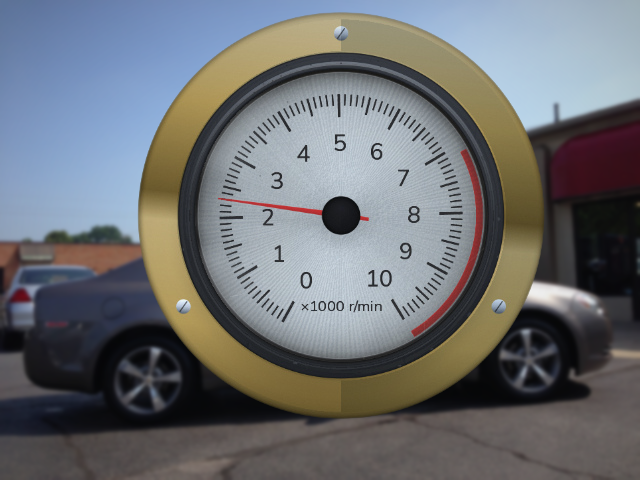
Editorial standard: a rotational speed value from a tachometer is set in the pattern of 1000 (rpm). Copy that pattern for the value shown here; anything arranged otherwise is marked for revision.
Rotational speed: 2300 (rpm)
